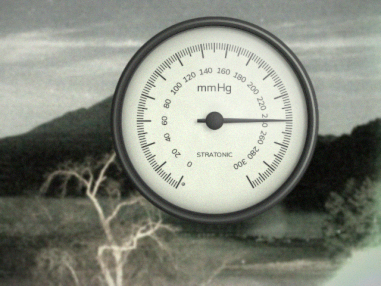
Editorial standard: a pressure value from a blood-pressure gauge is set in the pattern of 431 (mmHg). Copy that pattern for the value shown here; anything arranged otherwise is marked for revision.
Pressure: 240 (mmHg)
